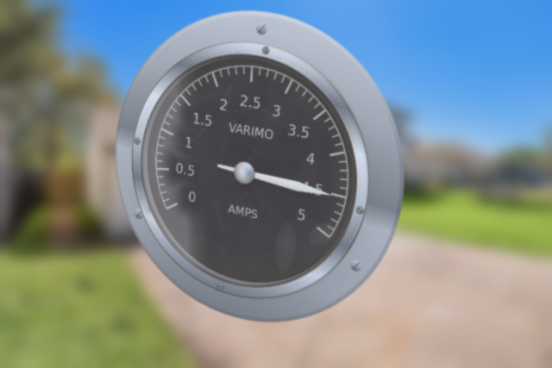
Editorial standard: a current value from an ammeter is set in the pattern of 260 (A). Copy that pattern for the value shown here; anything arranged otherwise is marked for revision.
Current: 4.5 (A)
